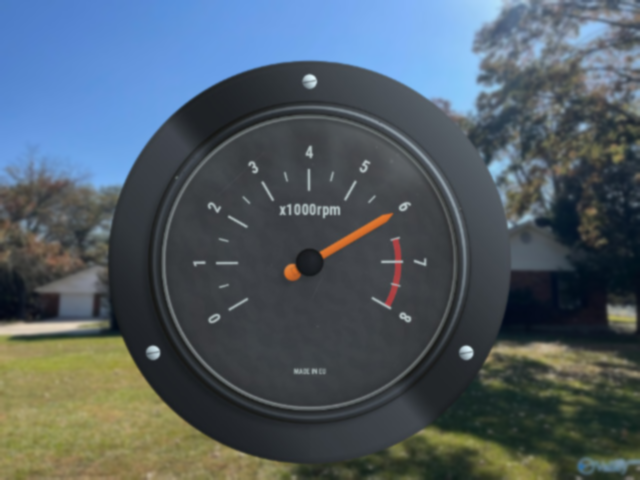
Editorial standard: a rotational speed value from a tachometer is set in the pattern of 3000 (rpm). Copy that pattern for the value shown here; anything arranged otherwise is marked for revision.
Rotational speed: 6000 (rpm)
